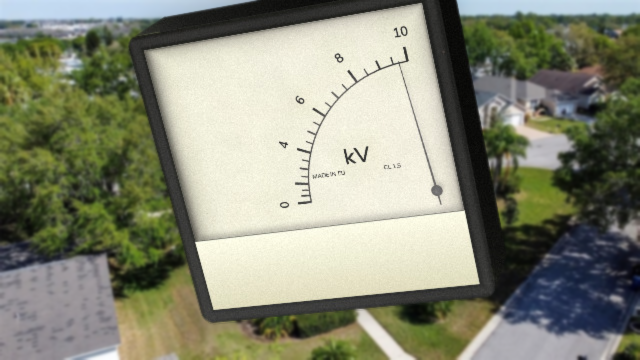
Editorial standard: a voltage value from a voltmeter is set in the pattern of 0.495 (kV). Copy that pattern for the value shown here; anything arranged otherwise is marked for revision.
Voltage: 9.75 (kV)
